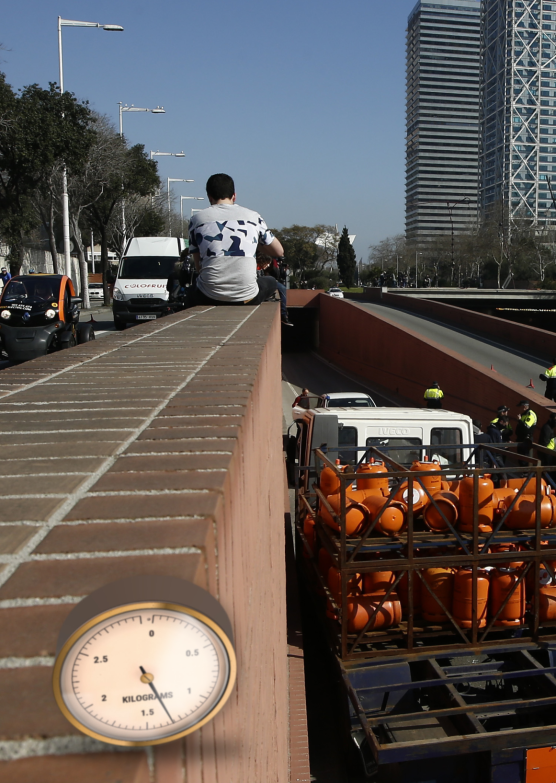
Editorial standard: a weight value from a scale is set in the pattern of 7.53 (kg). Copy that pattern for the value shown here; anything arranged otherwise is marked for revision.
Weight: 1.3 (kg)
